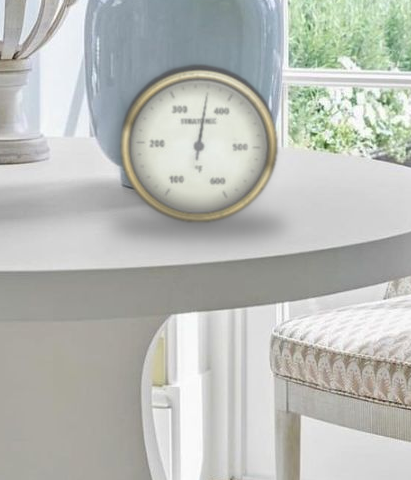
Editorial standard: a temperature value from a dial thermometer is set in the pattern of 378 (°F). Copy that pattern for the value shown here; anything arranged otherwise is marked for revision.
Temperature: 360 (°F)
